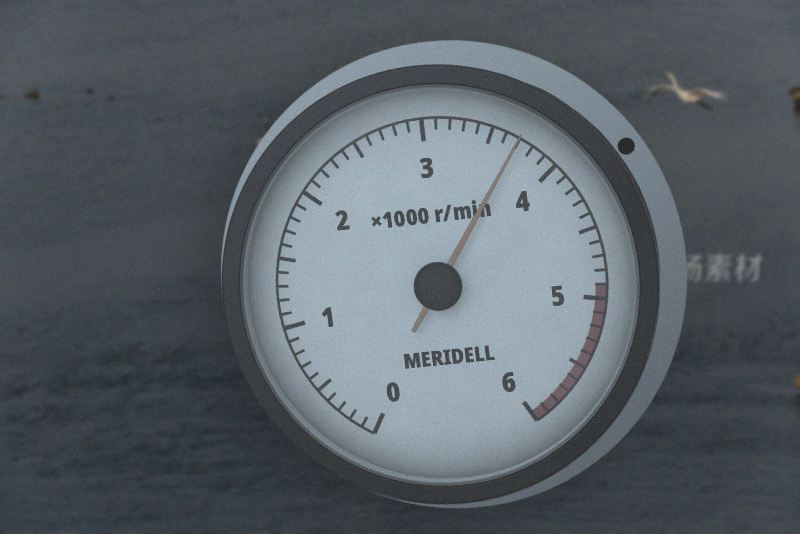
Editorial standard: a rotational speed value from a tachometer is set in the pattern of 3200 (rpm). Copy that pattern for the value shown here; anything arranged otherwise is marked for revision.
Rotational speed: 3700 (rpm)
